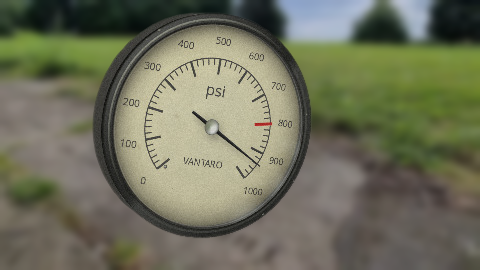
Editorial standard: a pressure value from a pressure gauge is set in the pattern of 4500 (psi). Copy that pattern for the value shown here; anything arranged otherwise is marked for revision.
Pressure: 940 (psi)
